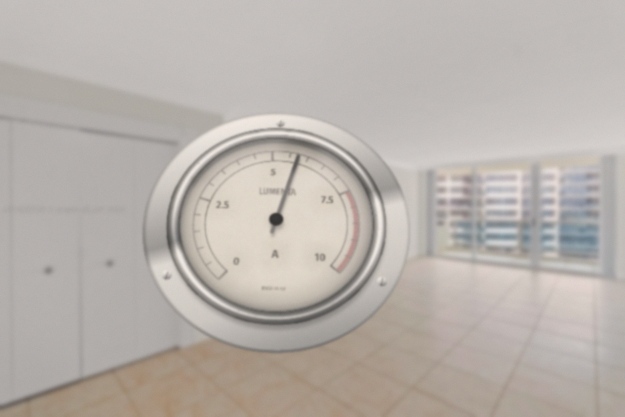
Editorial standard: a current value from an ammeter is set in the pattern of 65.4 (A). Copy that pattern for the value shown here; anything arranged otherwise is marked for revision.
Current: 5.75 (A)
